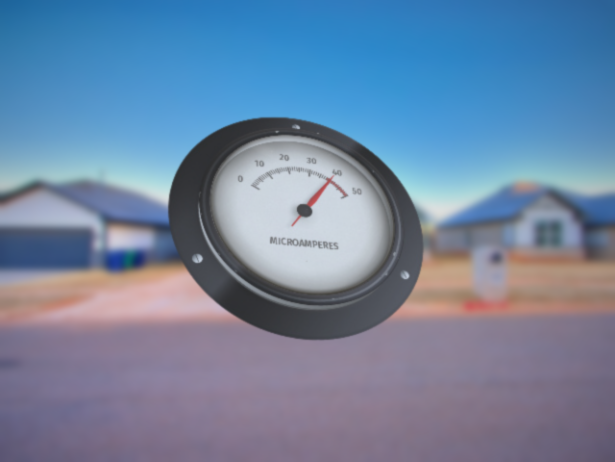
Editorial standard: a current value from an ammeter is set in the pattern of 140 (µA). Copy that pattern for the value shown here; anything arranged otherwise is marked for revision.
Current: 40 (µA)
